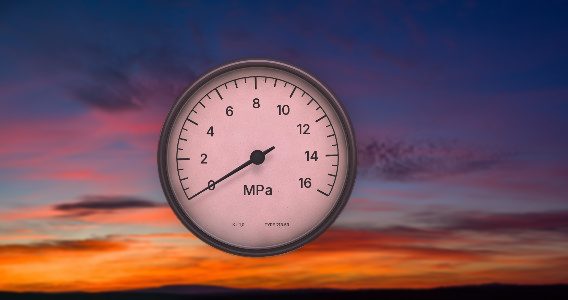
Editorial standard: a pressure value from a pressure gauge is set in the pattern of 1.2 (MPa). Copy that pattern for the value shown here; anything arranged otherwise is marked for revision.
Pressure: 0 (MPa)
